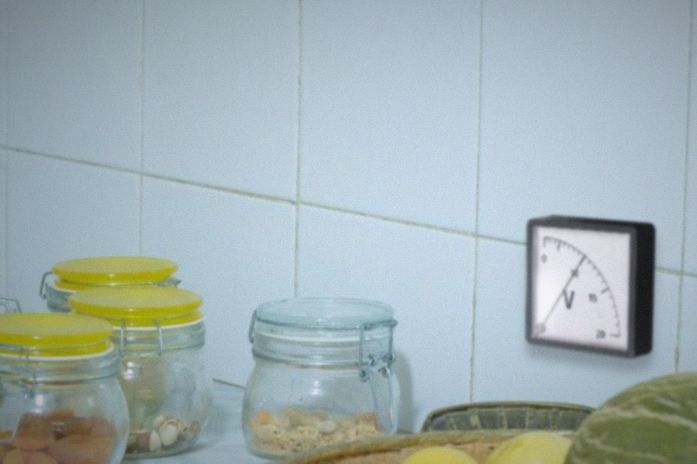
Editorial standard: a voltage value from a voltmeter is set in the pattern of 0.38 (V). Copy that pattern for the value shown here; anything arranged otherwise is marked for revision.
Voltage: 10 (V)
